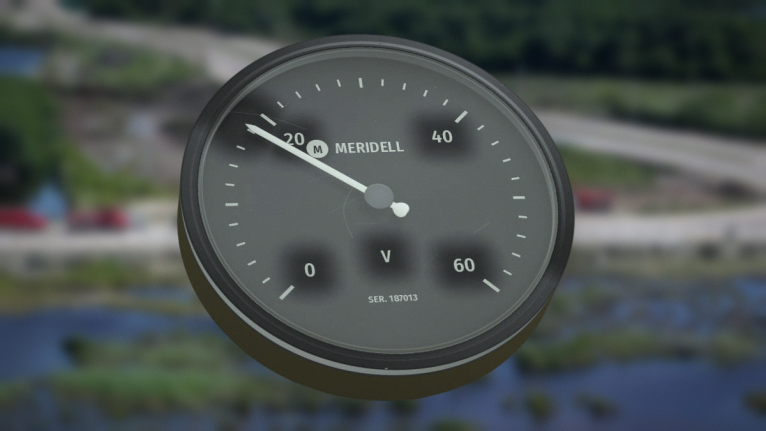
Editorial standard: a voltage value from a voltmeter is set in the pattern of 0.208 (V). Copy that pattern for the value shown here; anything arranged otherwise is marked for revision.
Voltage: 18 (V)
